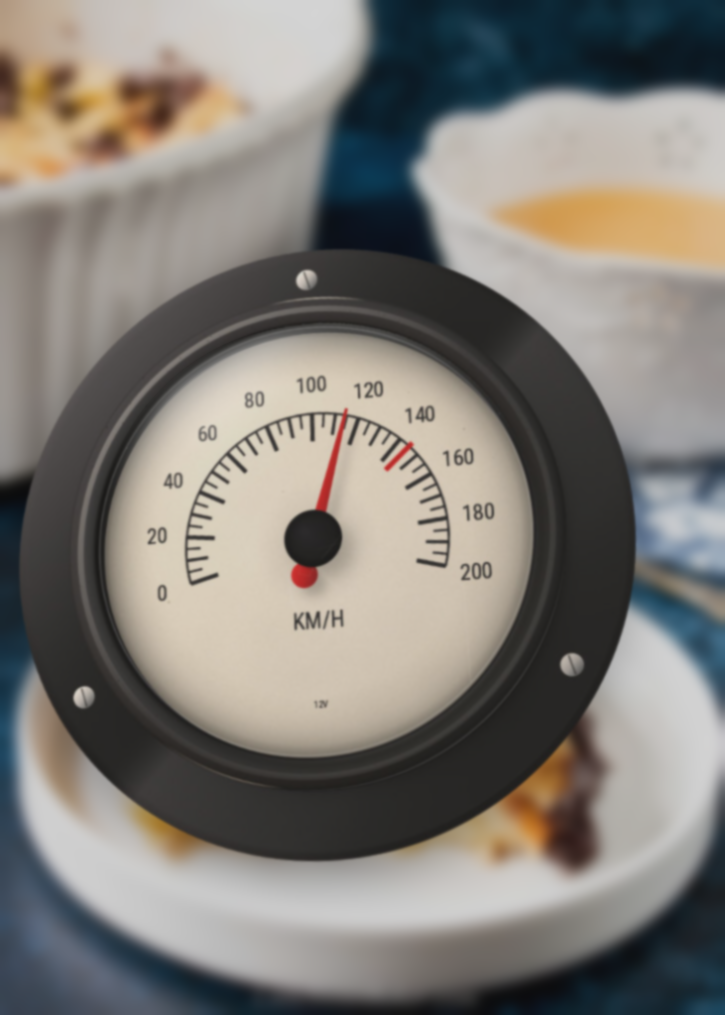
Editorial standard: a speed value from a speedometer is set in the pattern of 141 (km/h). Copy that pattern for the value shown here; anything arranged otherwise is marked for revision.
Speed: 115 (km/h)
